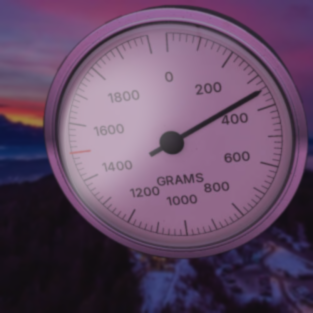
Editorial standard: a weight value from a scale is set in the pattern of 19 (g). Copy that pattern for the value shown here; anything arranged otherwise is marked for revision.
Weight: 340 (g)
